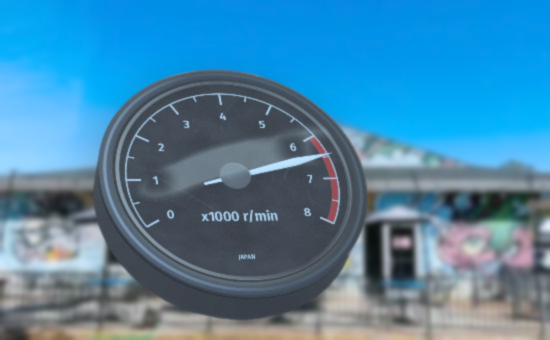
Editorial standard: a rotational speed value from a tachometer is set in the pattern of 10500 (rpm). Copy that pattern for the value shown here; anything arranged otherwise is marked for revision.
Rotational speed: 6500 (rpm)
